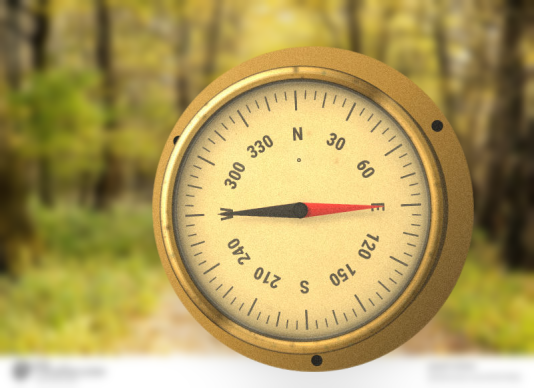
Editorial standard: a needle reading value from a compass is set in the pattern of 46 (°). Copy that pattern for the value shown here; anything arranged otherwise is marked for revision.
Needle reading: 90 (°)
